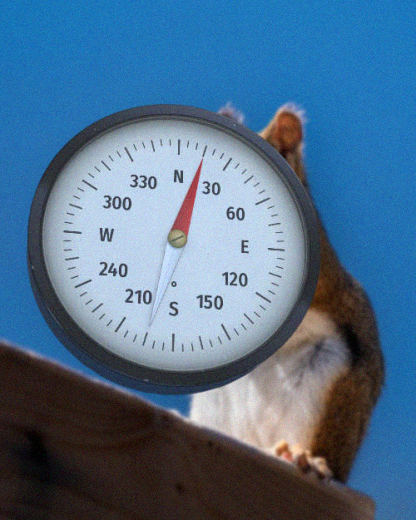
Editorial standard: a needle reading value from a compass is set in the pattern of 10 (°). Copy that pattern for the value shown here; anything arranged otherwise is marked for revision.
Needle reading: 15 (°)
